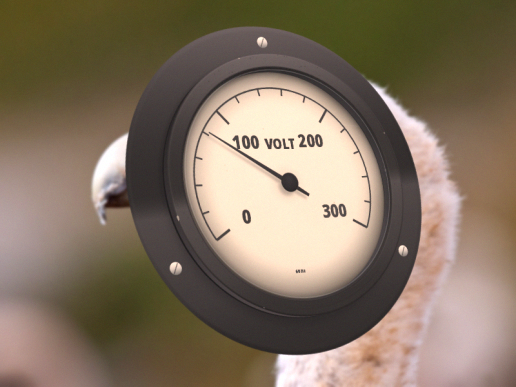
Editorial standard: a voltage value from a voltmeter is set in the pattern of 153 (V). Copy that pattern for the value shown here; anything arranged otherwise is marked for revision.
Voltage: 80 (V)
